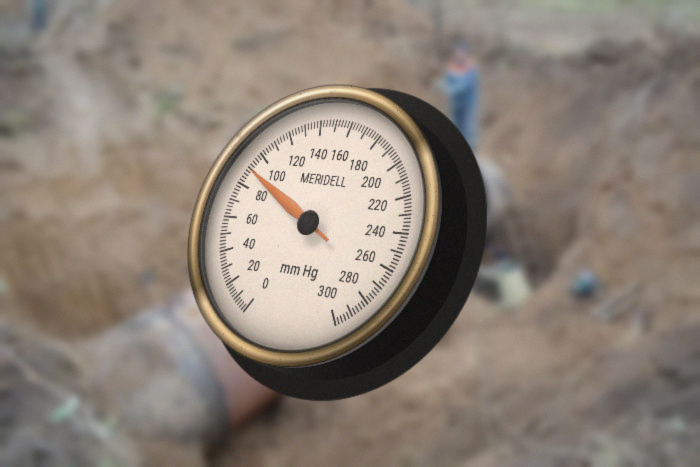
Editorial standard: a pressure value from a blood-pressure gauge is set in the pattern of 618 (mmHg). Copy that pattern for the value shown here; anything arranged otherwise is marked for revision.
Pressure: 90 (mmHg)
